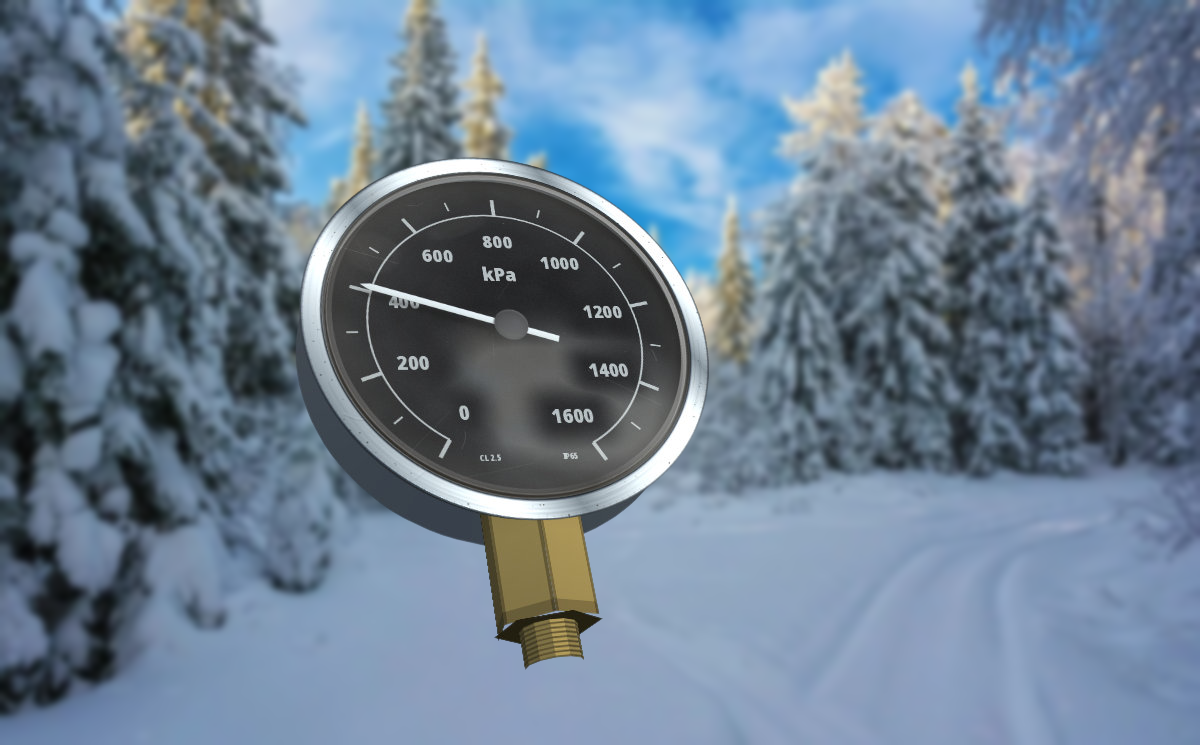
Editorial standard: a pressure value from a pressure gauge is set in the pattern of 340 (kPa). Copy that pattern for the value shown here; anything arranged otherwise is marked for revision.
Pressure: 400 (kPa)
